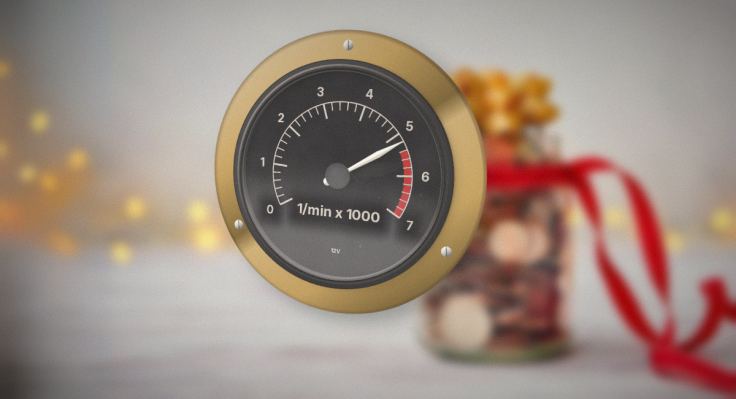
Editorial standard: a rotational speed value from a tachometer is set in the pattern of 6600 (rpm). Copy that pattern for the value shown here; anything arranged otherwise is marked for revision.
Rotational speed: 5200 (rpm)
